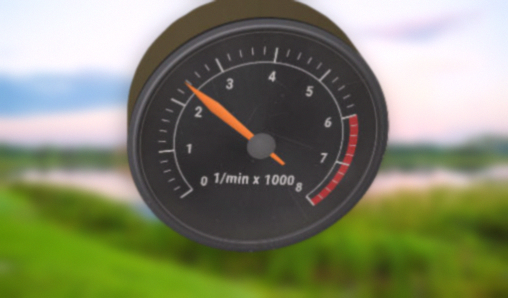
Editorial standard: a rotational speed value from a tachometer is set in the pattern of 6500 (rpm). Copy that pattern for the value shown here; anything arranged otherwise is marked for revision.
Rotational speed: 2400 (rpm)
